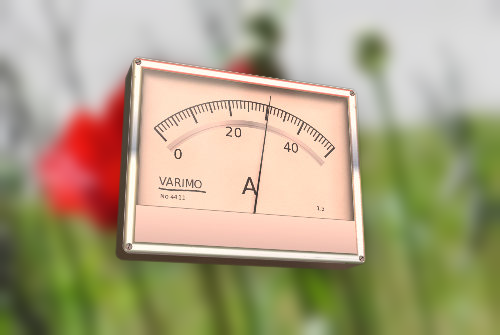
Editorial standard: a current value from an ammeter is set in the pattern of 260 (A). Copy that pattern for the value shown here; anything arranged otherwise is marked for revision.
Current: 30 (A)
